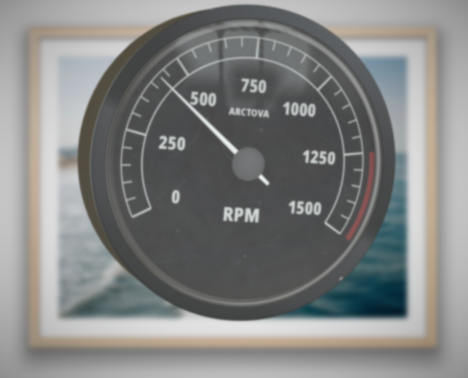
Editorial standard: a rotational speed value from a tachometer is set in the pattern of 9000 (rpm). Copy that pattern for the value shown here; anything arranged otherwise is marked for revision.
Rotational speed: 425 (rpm)
